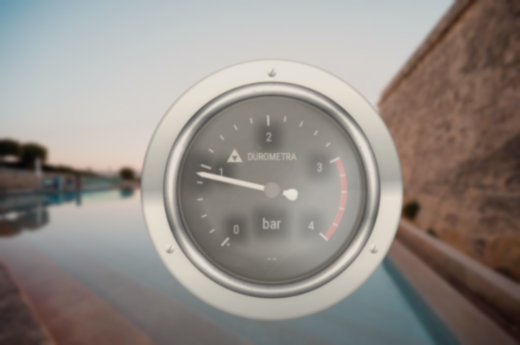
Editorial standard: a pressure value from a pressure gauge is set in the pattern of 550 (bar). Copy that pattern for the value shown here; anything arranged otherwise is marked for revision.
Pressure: 0.9 (bar)
